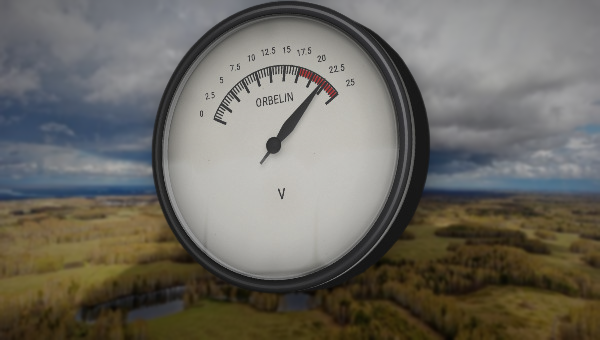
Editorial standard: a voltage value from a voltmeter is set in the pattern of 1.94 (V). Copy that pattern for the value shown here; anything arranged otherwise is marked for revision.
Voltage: 22.5 (V)
